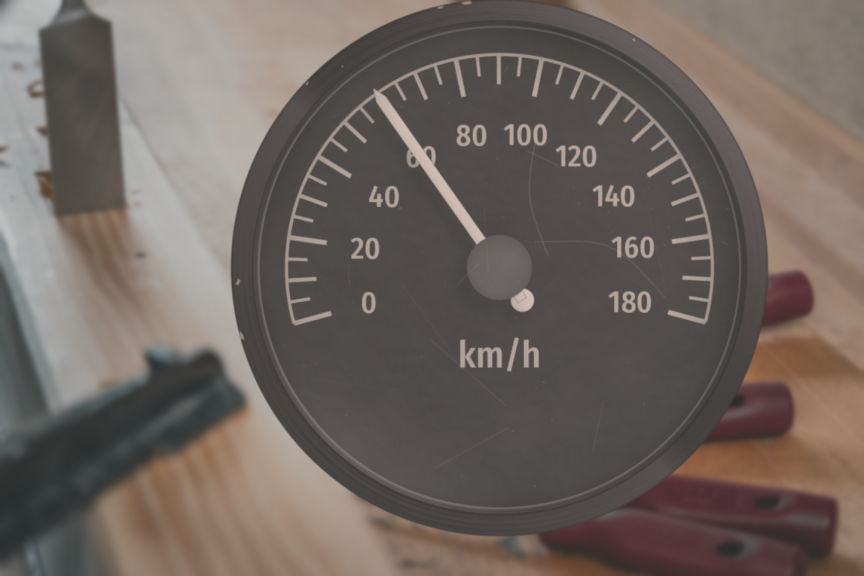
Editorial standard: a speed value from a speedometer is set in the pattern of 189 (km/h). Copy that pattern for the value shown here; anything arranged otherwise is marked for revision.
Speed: 60 (km/h)
